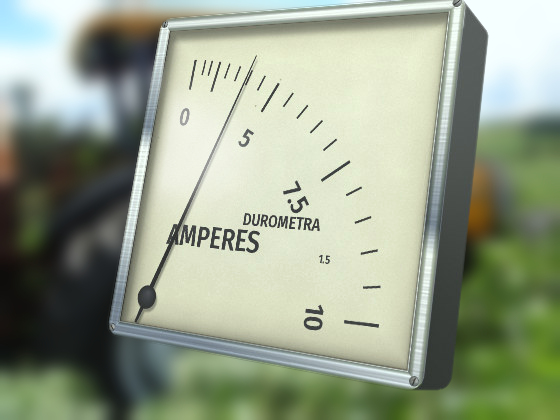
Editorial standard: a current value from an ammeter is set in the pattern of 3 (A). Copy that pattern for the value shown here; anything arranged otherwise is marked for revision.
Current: 4 (A)
